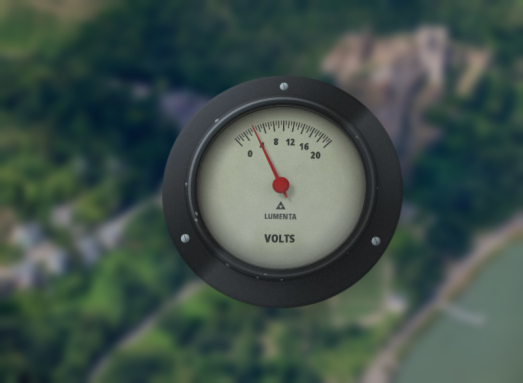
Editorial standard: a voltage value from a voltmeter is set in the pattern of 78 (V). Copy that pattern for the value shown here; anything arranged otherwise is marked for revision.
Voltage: 4 (V)
